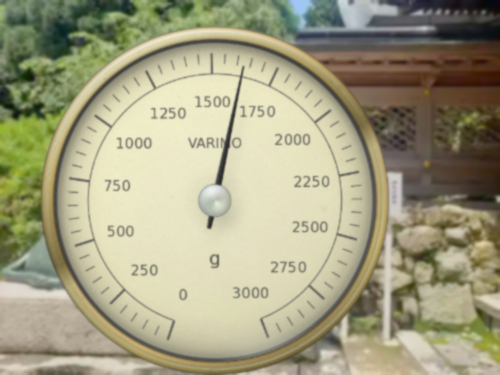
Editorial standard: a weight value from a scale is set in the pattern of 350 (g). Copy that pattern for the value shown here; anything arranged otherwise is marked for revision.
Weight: 1625 (g)
